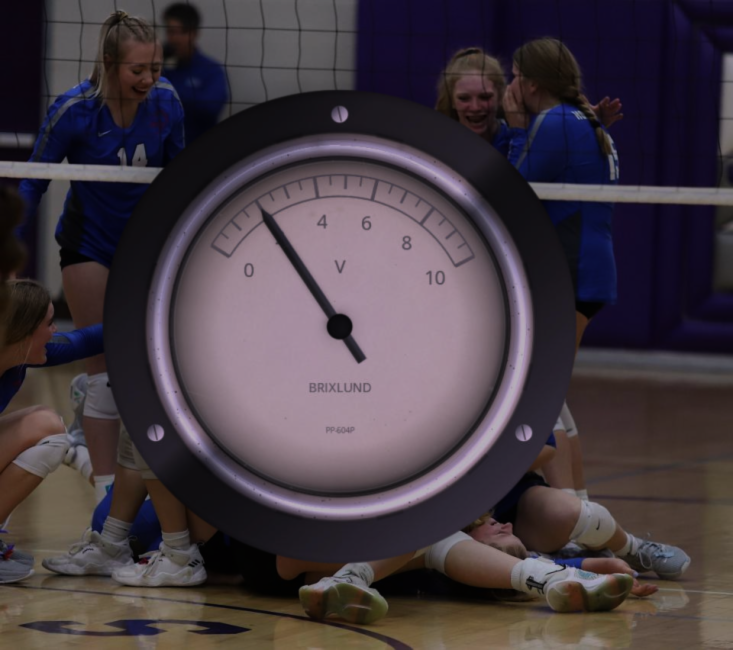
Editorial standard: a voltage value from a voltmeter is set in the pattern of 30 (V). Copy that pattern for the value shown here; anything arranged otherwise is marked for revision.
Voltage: 2 (V)
